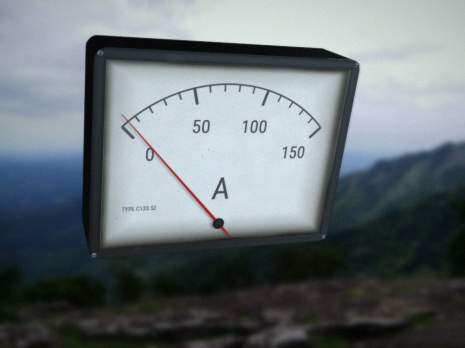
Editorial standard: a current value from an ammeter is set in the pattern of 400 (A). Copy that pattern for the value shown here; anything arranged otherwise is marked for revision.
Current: 5 (A)
